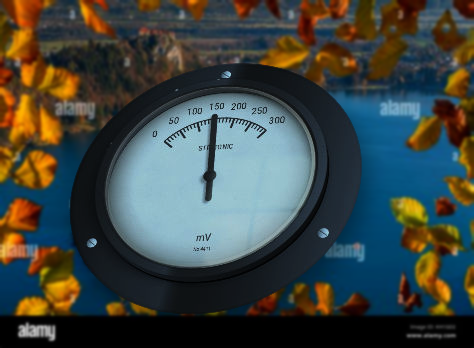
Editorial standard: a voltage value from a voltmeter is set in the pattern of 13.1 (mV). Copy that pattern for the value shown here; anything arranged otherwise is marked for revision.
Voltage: 150 (mV)
